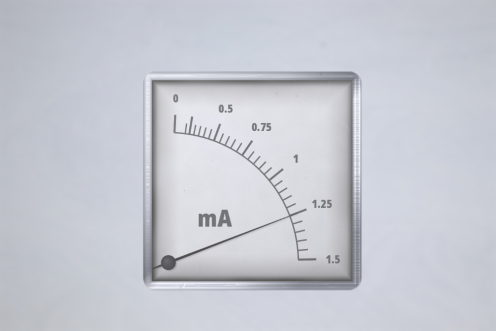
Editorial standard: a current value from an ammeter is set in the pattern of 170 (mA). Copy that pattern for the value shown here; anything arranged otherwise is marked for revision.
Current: 1.25 (mA)
